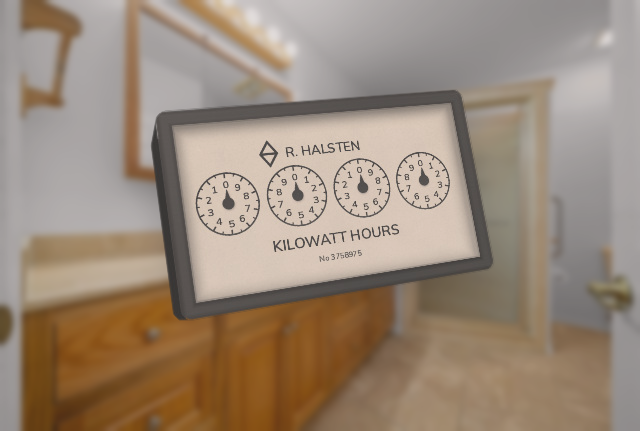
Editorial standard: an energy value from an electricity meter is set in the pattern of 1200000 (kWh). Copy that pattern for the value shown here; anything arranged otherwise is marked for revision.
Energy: 0 (kWh)
